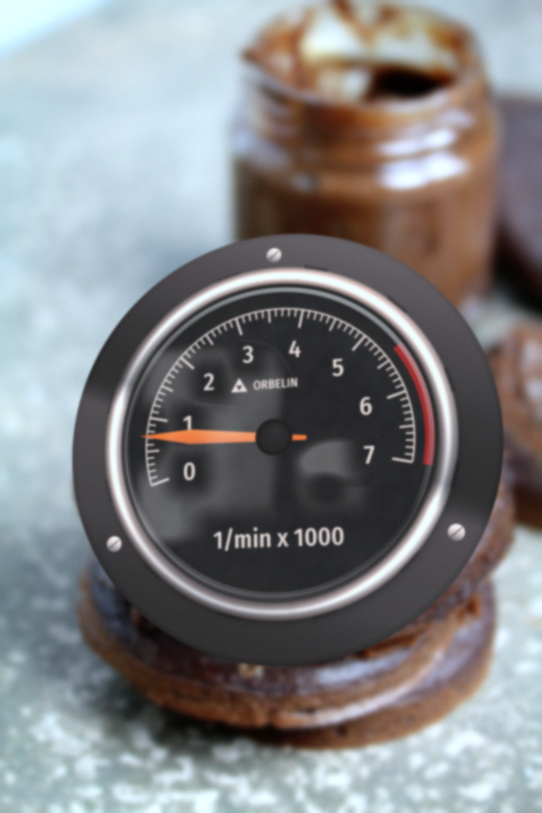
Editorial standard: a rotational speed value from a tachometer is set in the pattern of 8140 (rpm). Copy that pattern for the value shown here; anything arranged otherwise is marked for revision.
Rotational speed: 700 (rpm)
